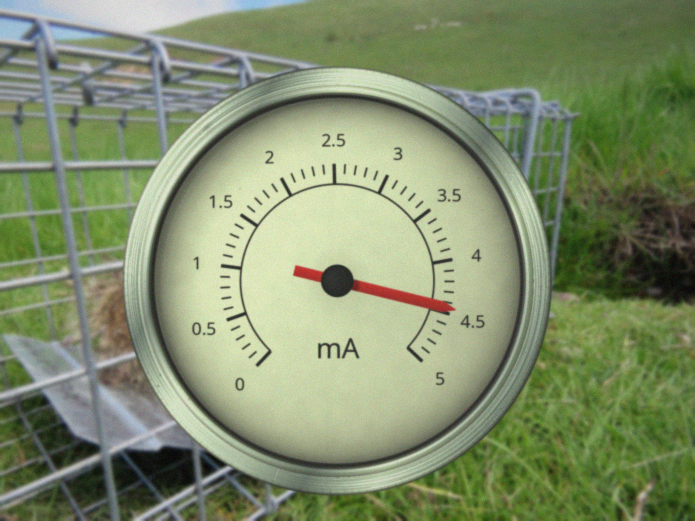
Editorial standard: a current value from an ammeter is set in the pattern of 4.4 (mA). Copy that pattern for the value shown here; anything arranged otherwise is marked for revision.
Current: 4.45 (mA)
